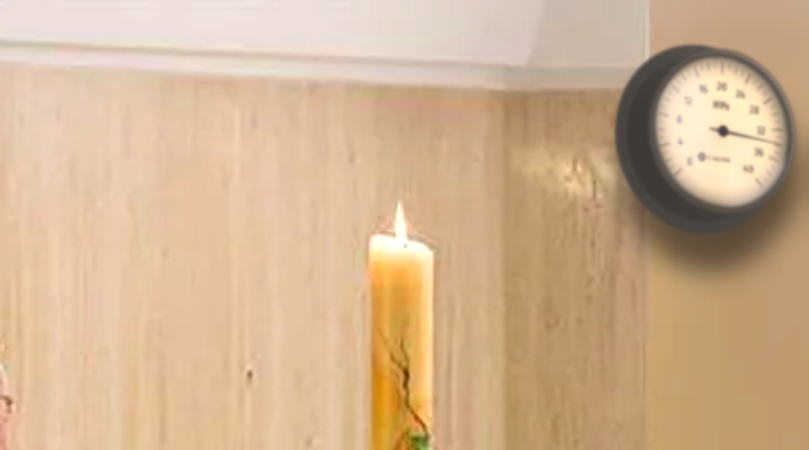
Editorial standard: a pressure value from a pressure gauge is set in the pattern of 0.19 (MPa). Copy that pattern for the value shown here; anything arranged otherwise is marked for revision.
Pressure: 34 (MPa)
